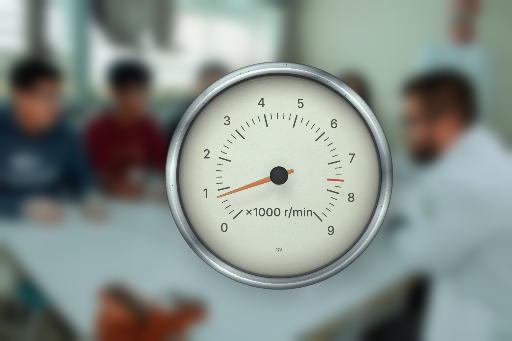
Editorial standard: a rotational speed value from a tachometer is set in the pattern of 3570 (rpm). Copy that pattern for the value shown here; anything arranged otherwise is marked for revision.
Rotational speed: 800 (rpm)
